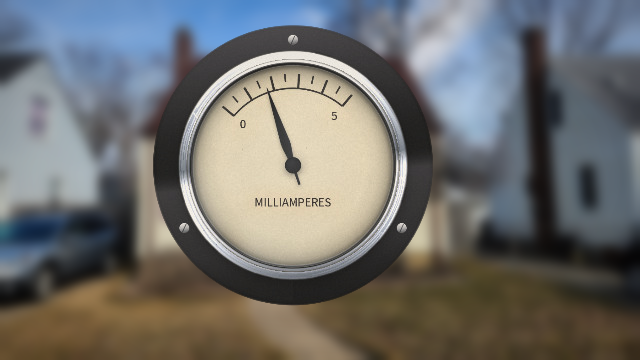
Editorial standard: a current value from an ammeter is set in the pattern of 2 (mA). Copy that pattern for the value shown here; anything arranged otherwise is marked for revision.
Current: 1.75 (mA)
